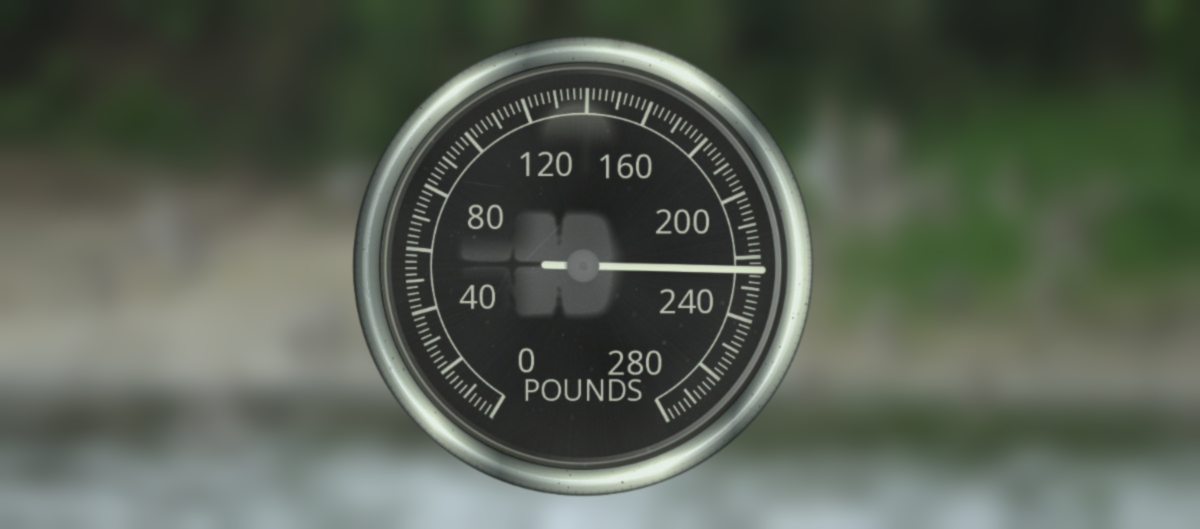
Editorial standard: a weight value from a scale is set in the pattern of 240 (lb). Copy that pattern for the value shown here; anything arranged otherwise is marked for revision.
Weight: 224 (lb)
